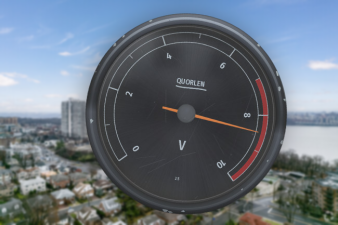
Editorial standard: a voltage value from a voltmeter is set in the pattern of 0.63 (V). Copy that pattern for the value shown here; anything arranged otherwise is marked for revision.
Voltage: 8.5 (V)
